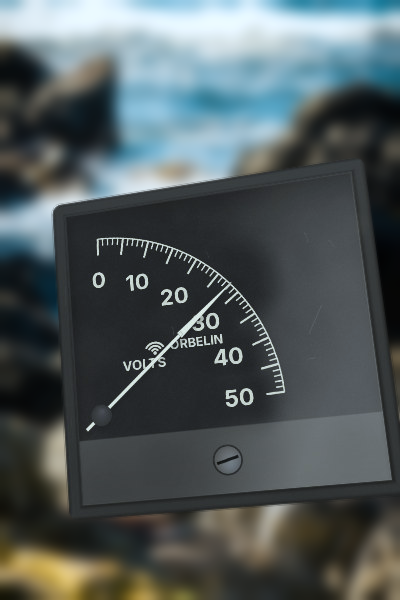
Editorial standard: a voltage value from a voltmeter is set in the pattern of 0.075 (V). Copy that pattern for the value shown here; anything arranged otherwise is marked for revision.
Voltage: 28 (V)
